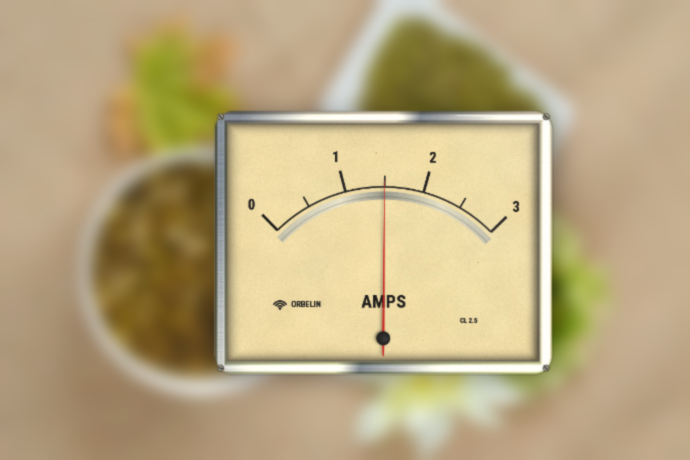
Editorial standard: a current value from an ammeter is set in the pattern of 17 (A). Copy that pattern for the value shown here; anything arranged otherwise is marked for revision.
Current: 1.5 (A)
